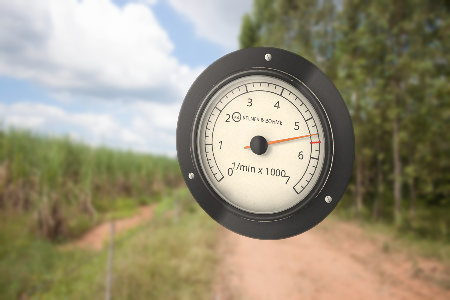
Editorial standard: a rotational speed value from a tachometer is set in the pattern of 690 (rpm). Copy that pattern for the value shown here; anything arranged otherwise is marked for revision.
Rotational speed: 5400 (rpm)
